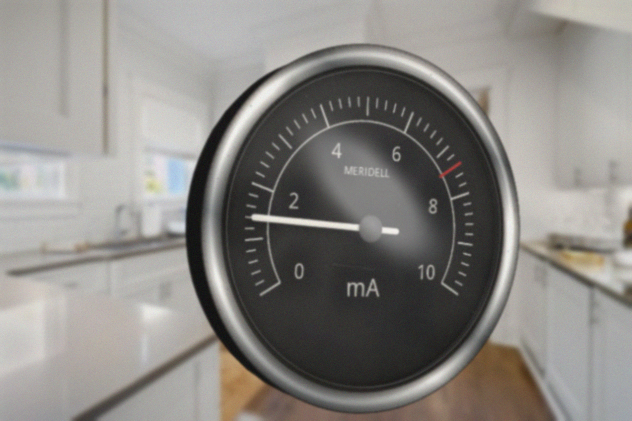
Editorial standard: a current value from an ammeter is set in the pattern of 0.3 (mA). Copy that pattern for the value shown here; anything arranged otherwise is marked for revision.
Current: 1.4 (mA)
